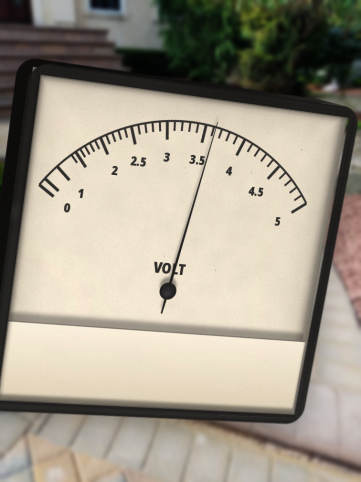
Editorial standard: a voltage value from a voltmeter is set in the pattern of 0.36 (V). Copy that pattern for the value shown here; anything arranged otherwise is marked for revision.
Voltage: 3.6 (V)
